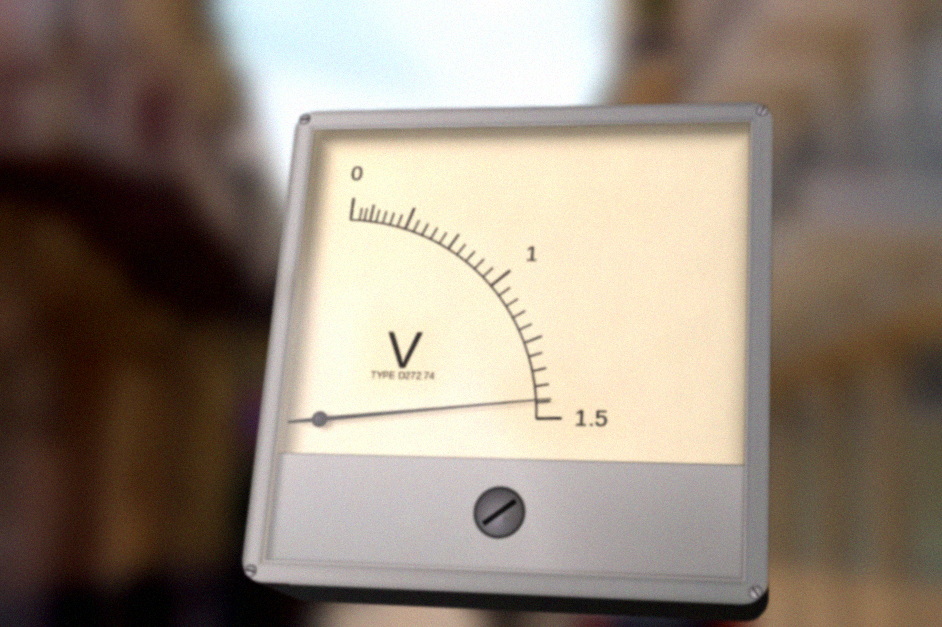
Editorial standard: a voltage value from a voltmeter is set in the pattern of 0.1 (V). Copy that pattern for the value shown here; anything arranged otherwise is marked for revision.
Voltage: 1.45 (V)
